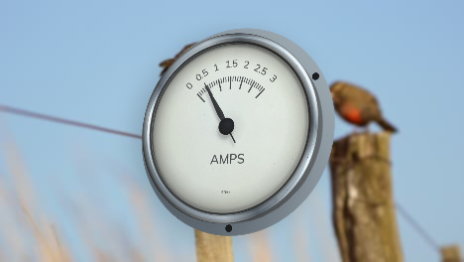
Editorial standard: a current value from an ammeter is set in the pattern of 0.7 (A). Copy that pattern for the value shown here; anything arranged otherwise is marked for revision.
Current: 0.5 (A)
